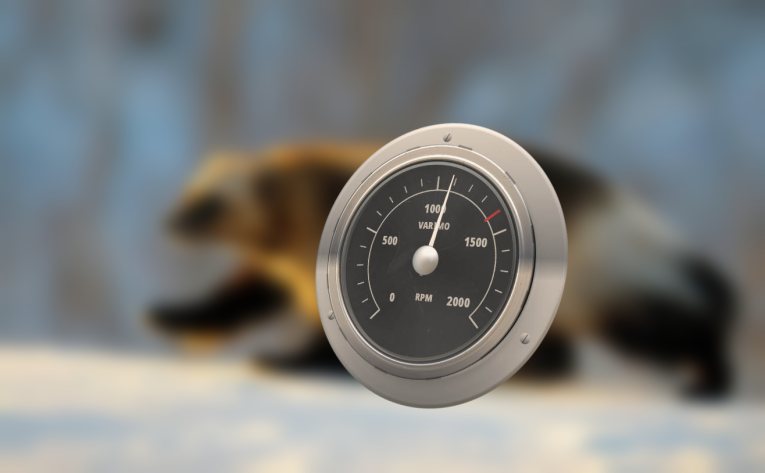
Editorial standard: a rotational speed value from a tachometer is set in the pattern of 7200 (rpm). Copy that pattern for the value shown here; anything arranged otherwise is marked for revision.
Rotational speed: 1100 (rpm)
